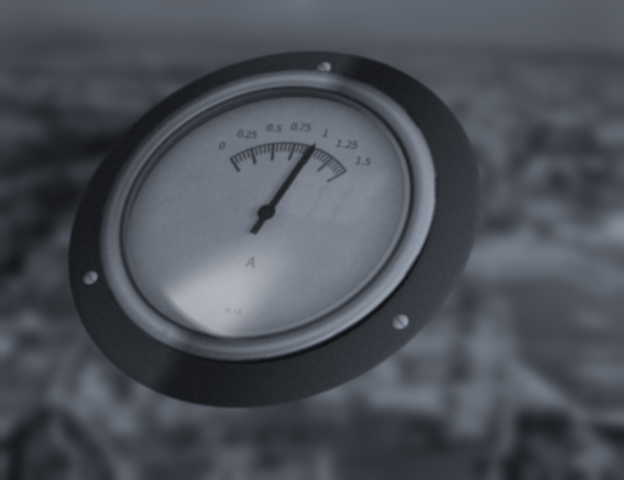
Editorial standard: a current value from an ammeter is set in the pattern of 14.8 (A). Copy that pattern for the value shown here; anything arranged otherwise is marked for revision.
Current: 1 (A)
